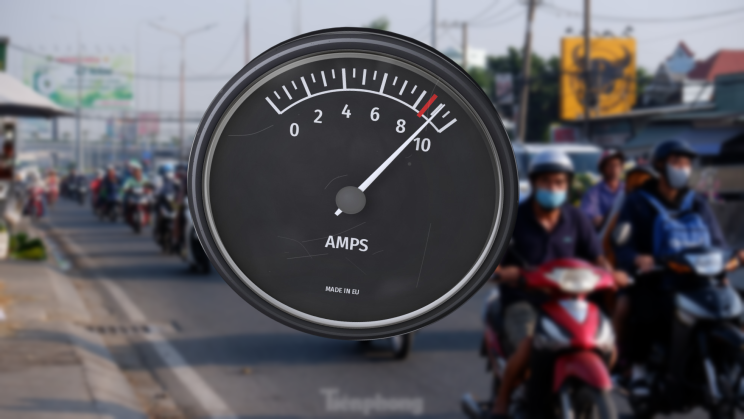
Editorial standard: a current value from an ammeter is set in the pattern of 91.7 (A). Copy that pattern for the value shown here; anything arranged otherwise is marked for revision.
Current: 9 (A)
